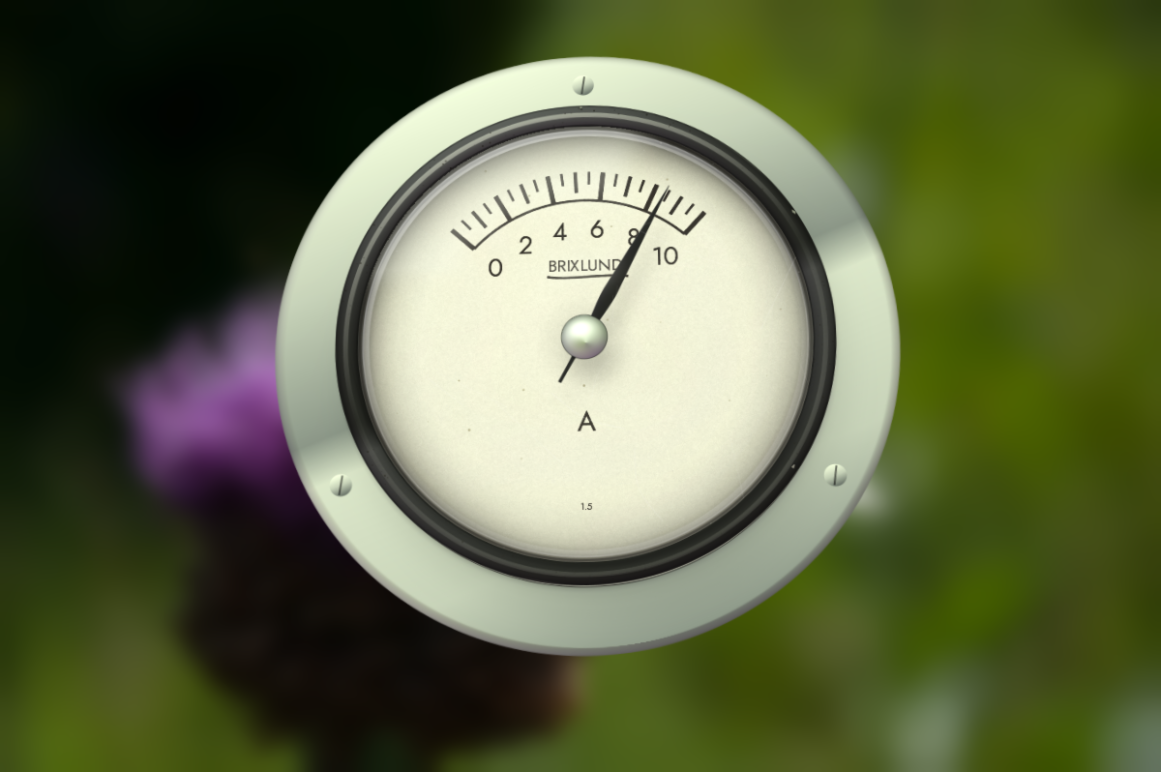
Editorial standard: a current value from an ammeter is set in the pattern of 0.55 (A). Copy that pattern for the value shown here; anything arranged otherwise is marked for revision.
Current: 8.5 (A)
